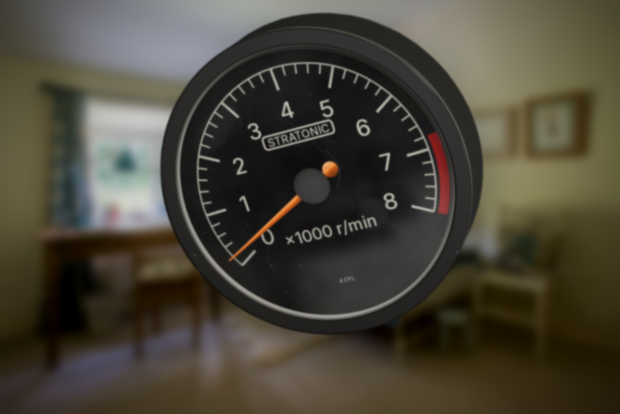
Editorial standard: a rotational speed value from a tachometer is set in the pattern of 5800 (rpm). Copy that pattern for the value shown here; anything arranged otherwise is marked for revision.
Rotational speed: 200 (rpm)
